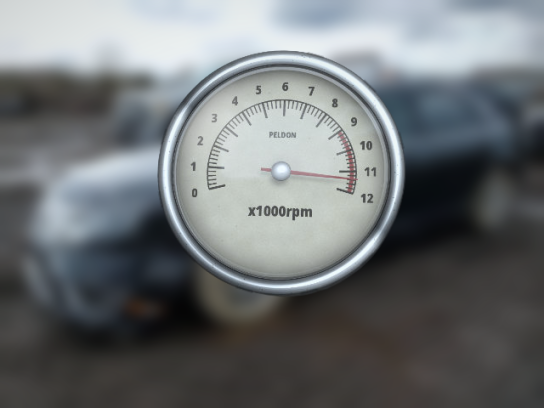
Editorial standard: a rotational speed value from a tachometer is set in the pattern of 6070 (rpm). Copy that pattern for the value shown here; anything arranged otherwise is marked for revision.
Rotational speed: 11400 (rpm)
